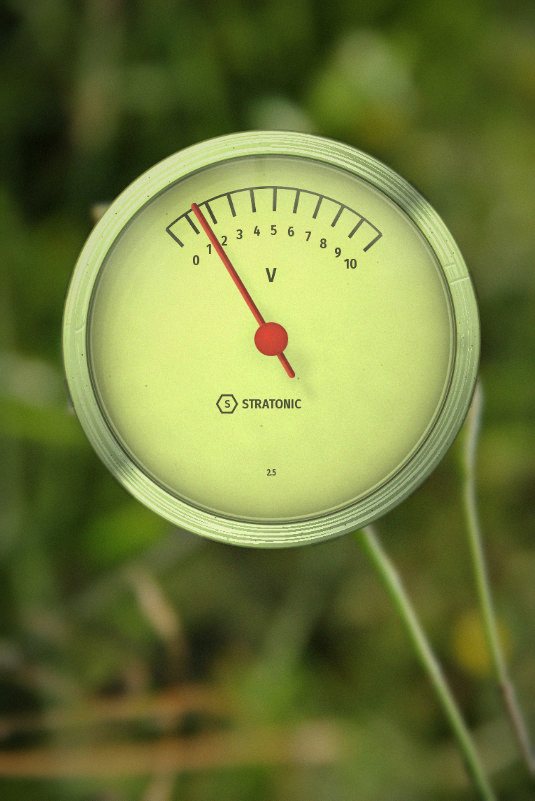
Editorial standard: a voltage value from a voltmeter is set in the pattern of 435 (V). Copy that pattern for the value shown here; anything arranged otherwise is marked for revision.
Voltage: 1.5 (V)
